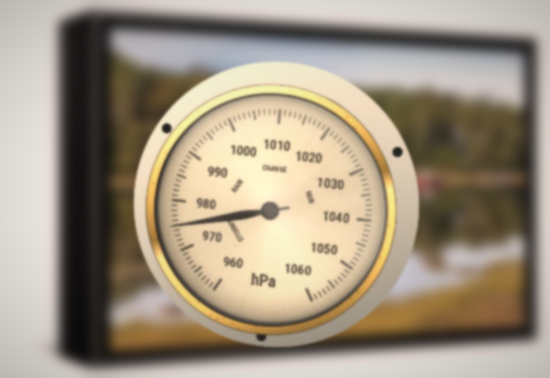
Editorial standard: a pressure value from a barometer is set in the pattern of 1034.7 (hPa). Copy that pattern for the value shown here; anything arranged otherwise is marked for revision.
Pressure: 975 (hPa)
